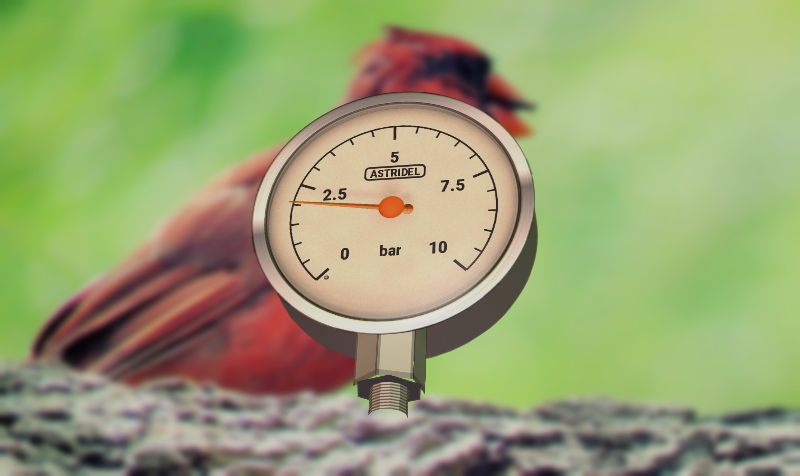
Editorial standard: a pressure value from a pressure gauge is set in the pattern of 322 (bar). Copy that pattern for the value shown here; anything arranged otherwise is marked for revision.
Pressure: 2 (bar)
